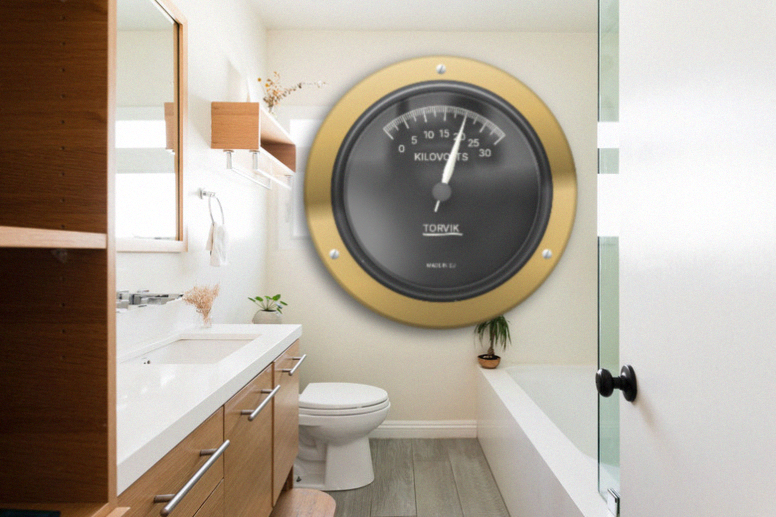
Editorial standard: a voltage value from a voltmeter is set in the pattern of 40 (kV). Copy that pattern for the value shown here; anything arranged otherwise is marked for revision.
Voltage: 20 (kV)
